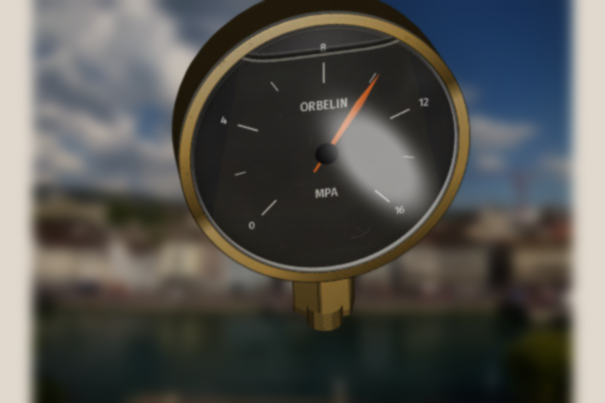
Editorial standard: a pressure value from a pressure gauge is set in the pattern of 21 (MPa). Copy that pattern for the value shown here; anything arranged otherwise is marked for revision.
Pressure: 10 (MPa)
